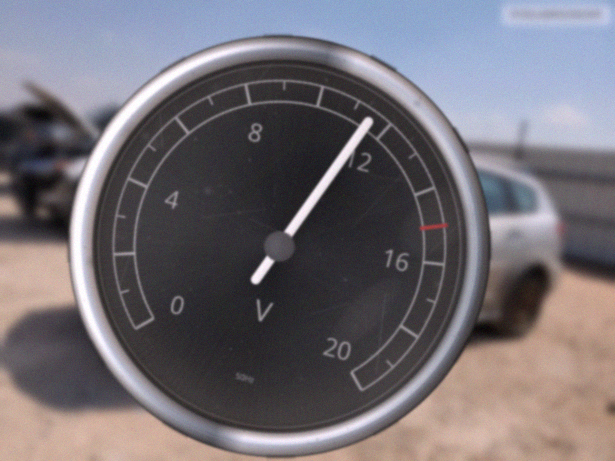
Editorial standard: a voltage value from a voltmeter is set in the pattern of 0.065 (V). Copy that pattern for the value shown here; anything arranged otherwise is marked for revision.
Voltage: 11.5 (V)
